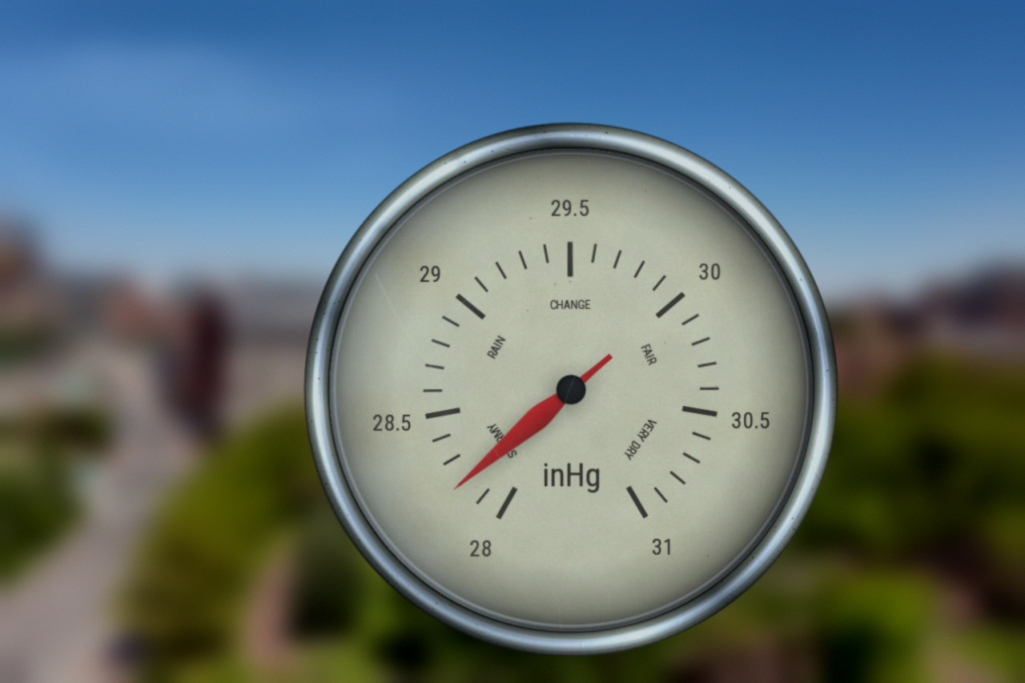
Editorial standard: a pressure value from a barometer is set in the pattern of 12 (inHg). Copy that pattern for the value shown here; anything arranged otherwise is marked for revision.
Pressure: 28.2 (inHg)
